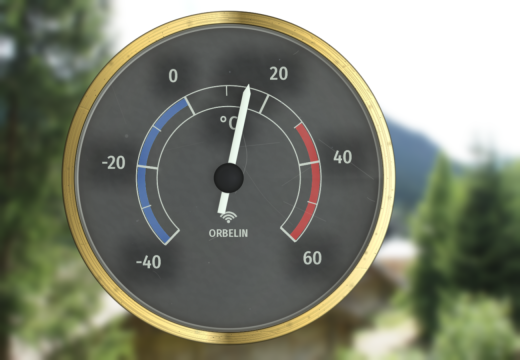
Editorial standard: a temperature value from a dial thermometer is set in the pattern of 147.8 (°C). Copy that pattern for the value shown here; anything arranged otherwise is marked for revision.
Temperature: 15 (°C)
